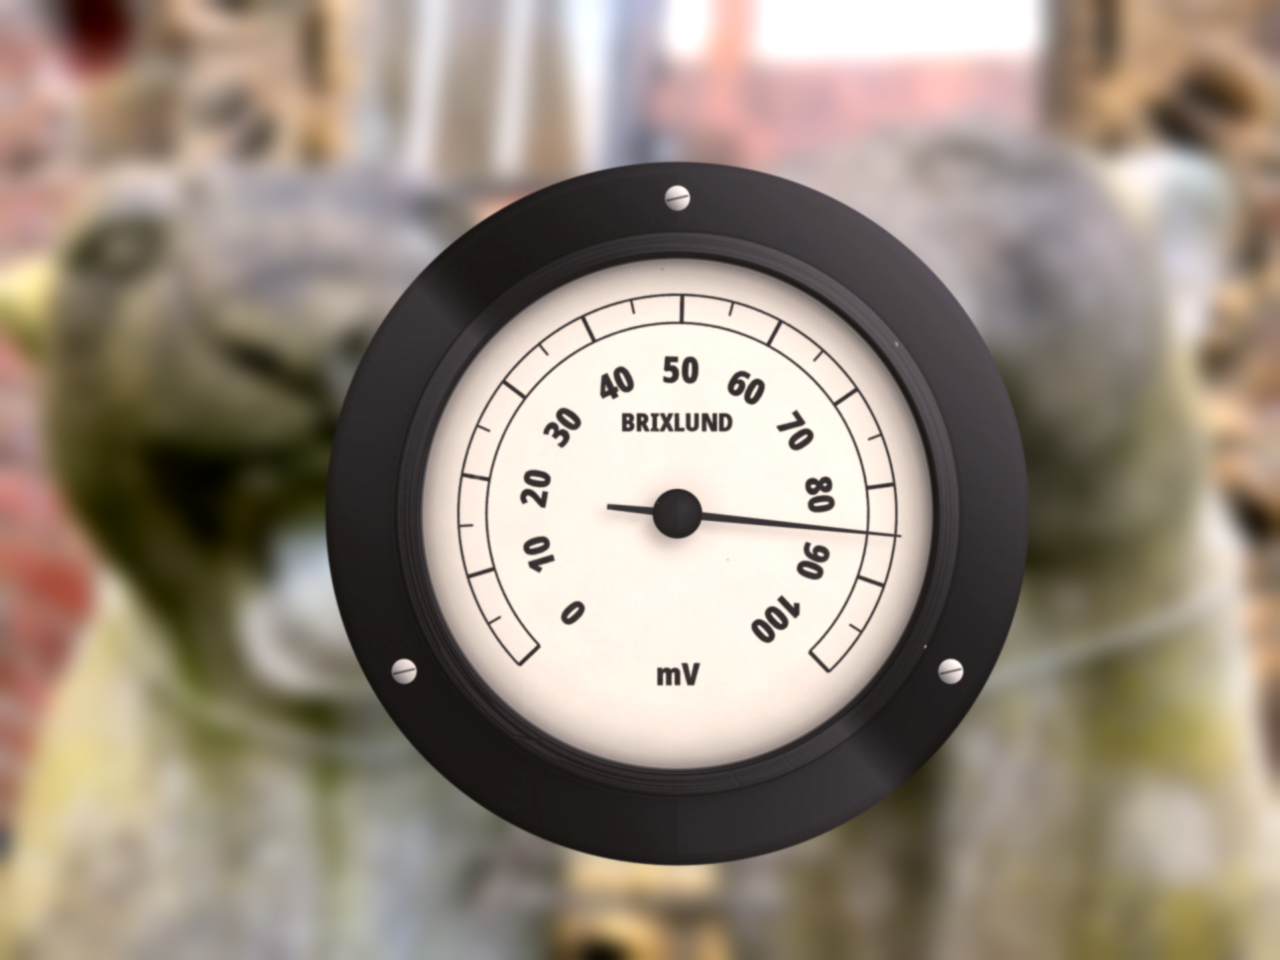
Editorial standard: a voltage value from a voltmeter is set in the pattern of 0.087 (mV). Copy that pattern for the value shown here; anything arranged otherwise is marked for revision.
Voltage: 85 (mV)
